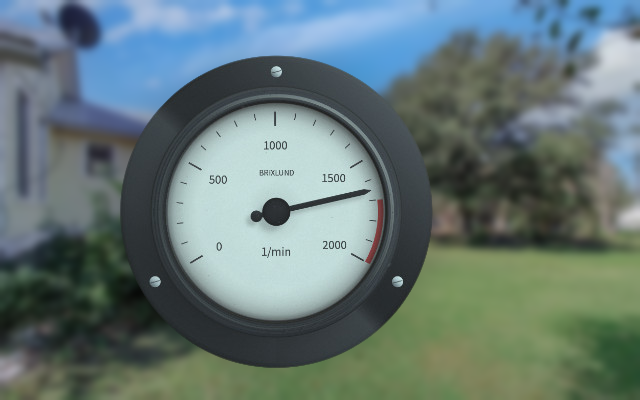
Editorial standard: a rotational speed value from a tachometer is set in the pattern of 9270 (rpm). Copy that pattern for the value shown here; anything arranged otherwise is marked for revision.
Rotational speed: 1650 (rpm)
